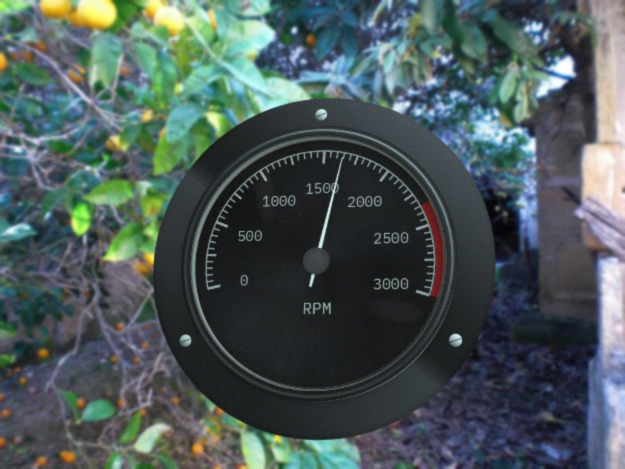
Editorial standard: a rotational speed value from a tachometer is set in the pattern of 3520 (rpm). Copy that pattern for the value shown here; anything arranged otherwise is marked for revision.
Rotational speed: 1650 (rpm)
